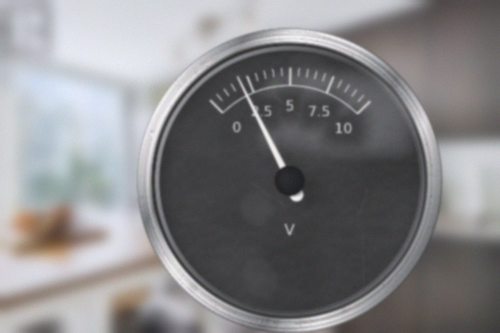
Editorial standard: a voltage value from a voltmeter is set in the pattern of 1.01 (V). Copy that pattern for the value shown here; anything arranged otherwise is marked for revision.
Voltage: 2 (V)
